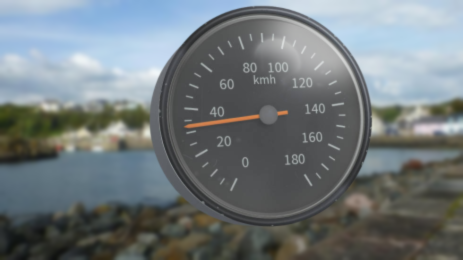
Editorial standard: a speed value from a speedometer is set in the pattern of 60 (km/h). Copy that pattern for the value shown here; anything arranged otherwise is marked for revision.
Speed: 32.5 (km/h)
